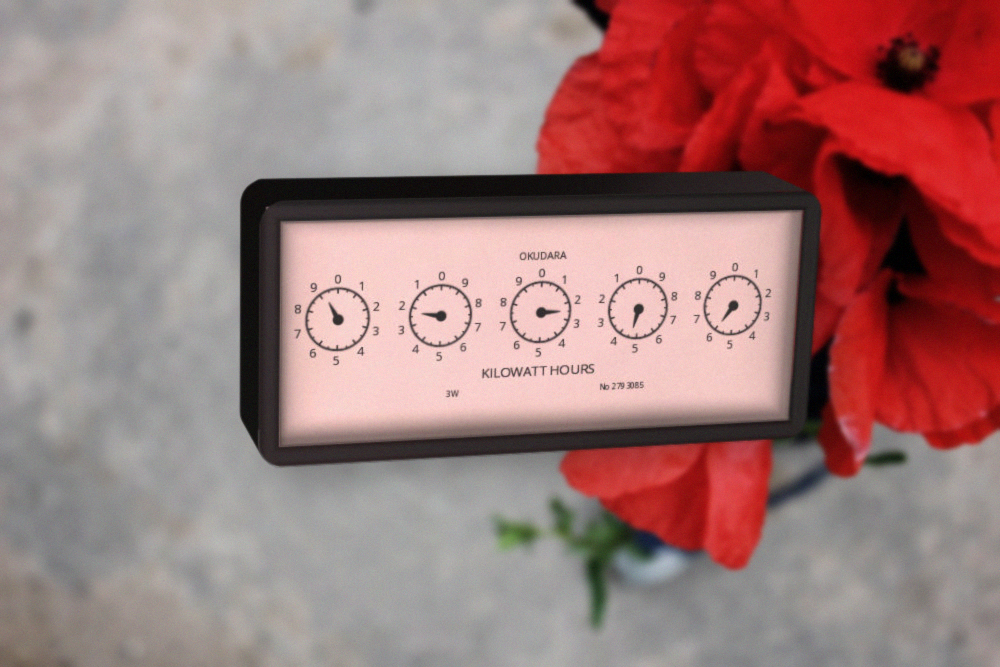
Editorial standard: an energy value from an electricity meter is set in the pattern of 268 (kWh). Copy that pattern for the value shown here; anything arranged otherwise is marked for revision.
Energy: 92246 (kWh)
